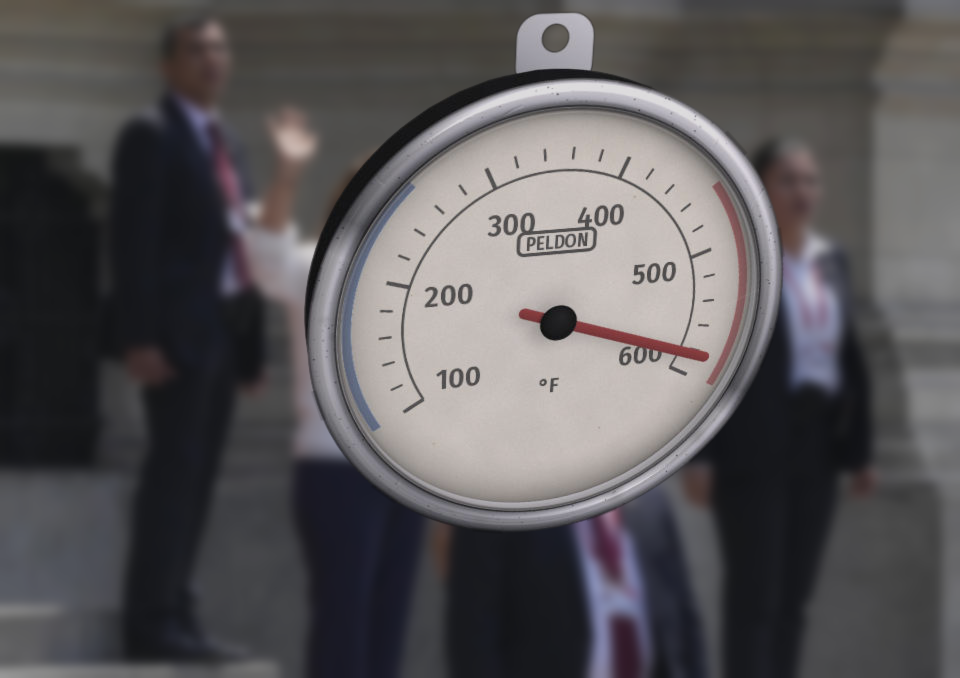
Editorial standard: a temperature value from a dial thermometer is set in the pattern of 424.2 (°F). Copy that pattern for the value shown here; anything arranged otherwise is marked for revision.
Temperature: 580 (°F)
